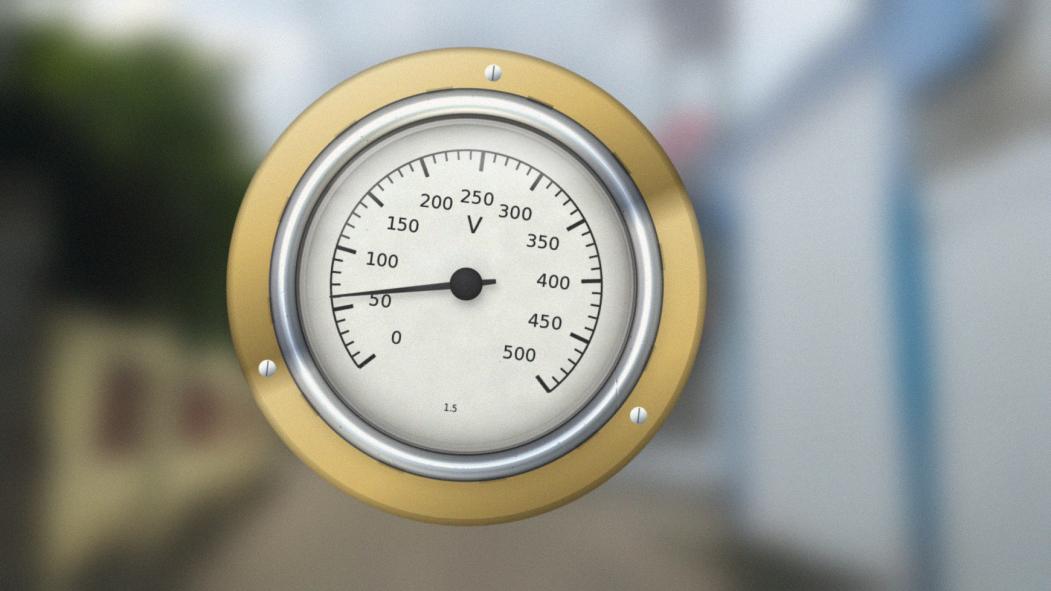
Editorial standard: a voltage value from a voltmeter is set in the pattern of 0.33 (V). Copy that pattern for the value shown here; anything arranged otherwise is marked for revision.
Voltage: 60 (V)
